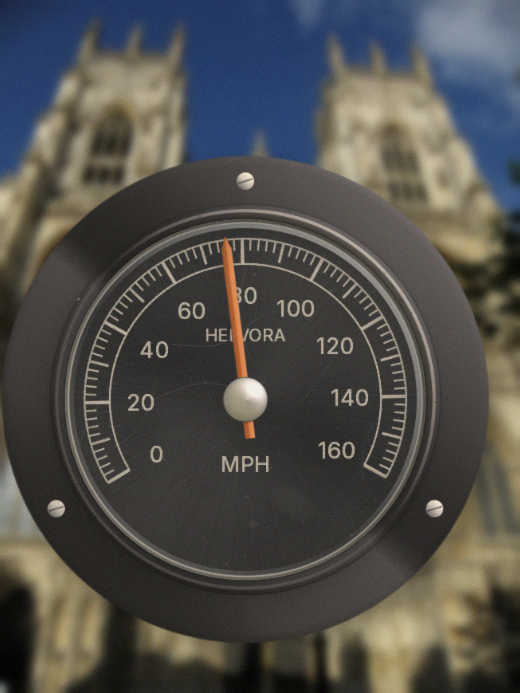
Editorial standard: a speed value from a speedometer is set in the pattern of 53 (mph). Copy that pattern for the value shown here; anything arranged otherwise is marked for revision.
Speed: 76 (mph)
